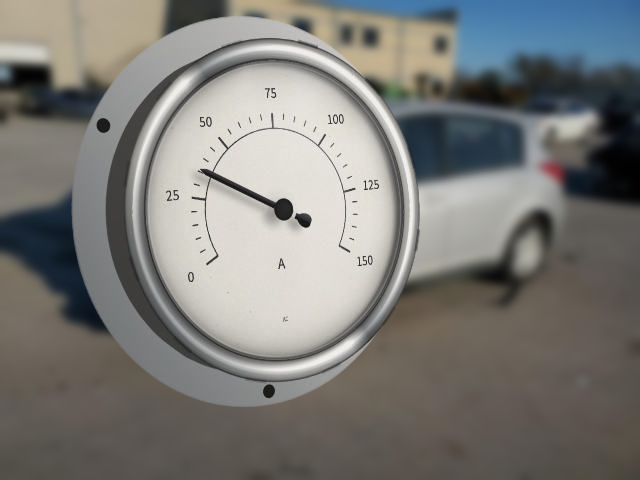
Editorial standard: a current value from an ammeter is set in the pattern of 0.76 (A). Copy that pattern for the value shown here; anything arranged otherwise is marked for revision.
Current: 35 (A)
